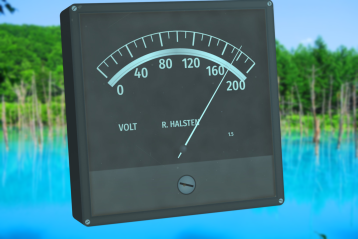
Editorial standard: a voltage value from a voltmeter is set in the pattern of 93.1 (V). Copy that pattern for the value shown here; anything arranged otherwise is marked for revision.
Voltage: 175 (V)
